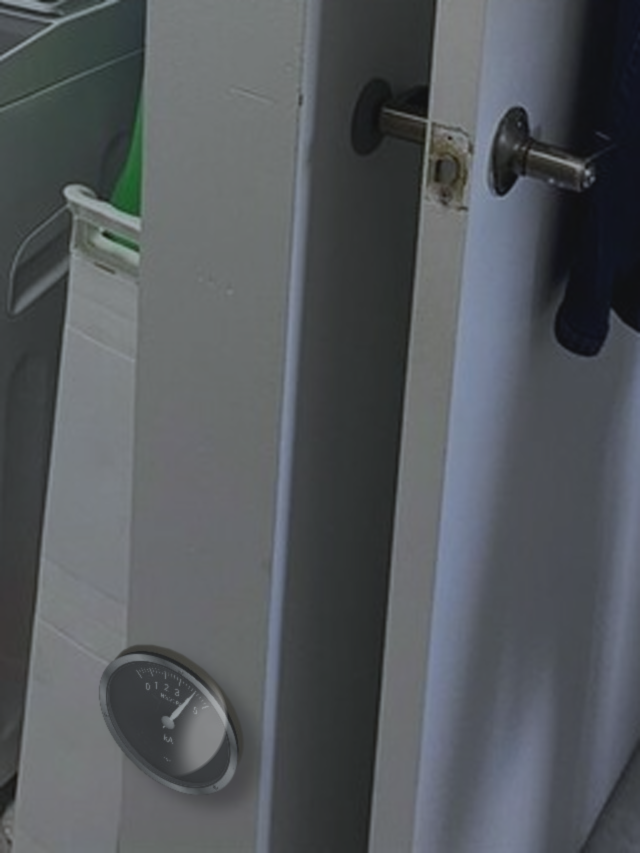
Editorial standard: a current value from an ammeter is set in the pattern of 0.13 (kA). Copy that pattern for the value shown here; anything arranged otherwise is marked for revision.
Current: 4 (kA)
